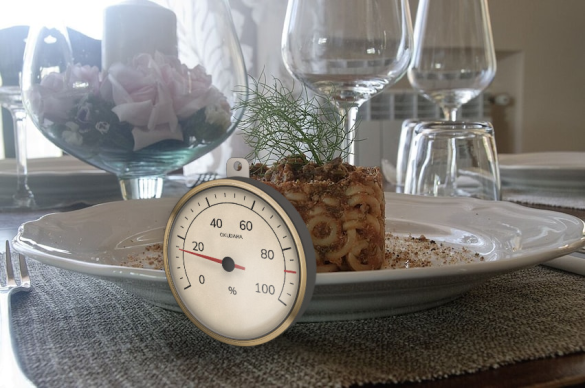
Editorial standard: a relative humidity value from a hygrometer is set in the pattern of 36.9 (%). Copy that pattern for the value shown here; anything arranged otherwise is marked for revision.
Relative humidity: 16 (%)
